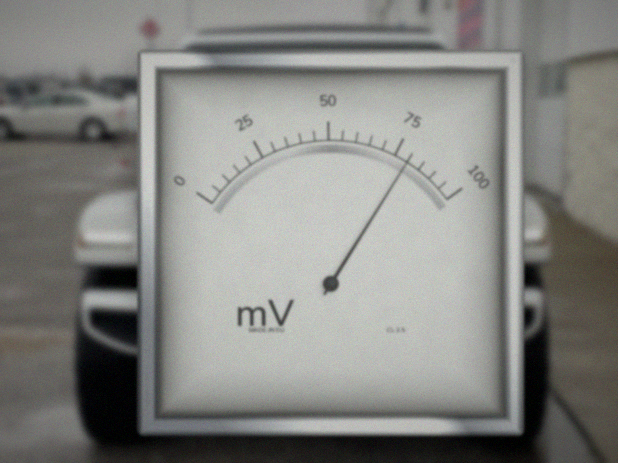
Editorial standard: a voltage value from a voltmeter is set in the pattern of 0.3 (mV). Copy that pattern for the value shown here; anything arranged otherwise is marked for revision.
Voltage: 80 (mV)
